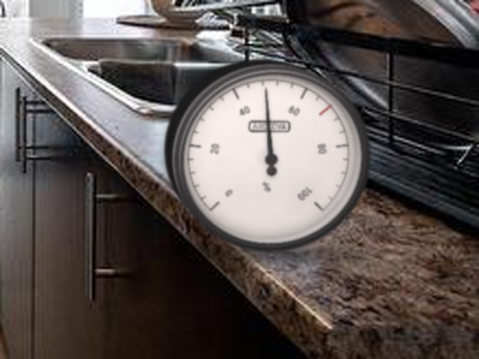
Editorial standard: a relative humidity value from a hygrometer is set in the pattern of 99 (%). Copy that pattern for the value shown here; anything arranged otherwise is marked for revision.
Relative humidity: 48 (%)
